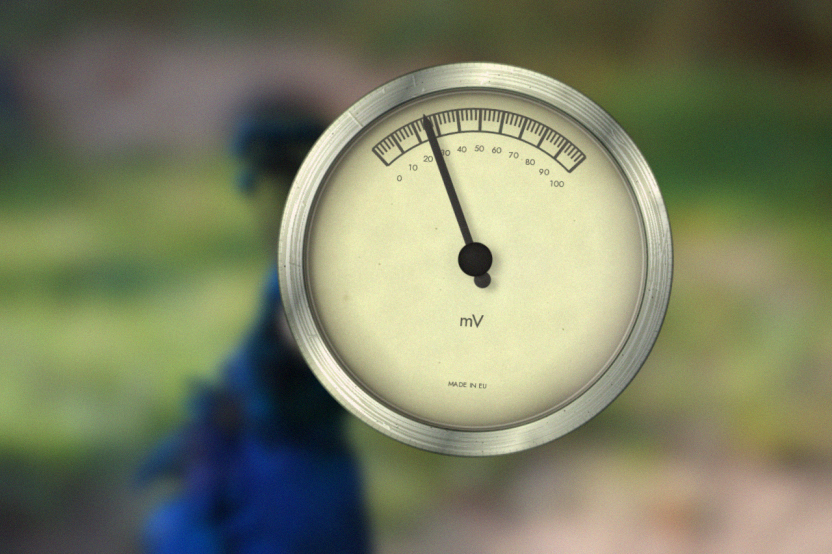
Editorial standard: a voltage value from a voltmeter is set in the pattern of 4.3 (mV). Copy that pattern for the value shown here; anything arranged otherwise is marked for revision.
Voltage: 26 (mV)
